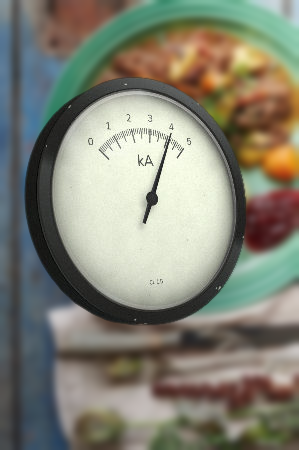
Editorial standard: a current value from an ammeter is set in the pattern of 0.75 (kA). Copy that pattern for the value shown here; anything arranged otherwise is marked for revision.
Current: 4 (kA)
